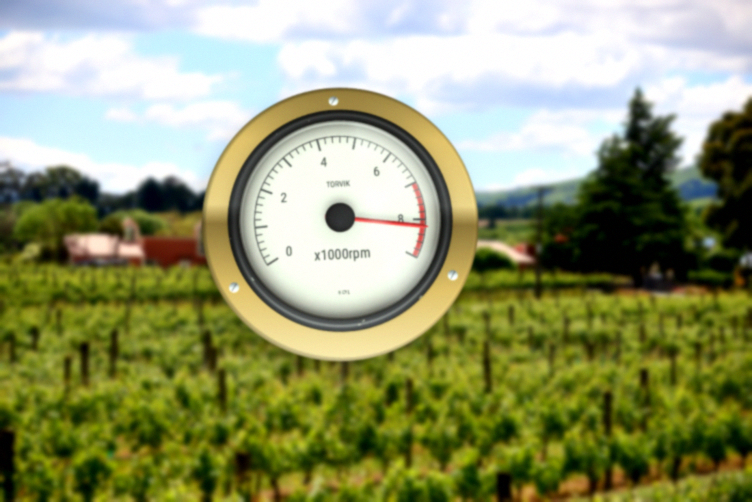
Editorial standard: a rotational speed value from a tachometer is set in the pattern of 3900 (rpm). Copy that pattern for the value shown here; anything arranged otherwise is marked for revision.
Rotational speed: 8200 (rpm)
